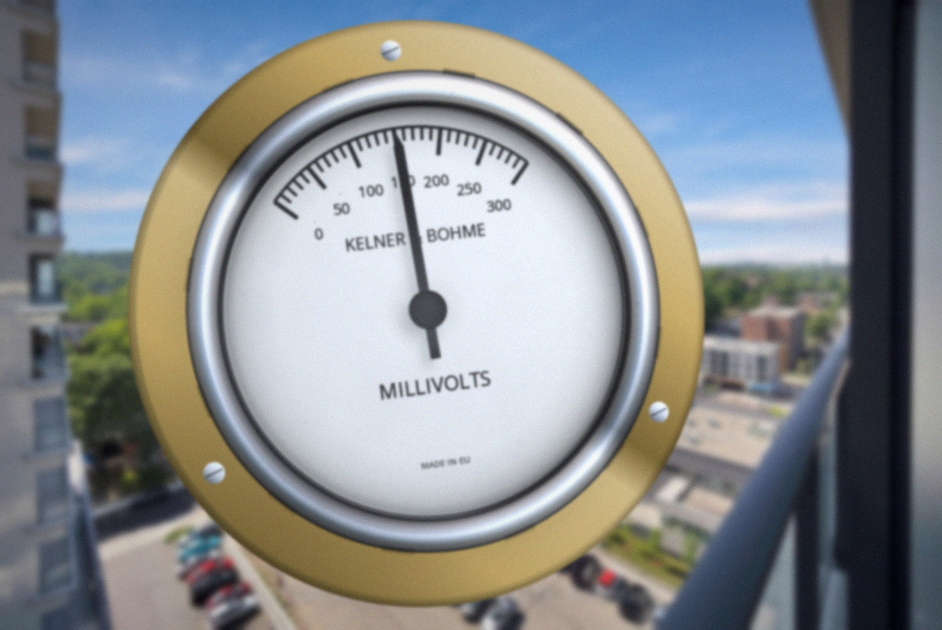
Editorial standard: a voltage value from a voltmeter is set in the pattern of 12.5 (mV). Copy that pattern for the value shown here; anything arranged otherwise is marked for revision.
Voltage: 150 (mV)
